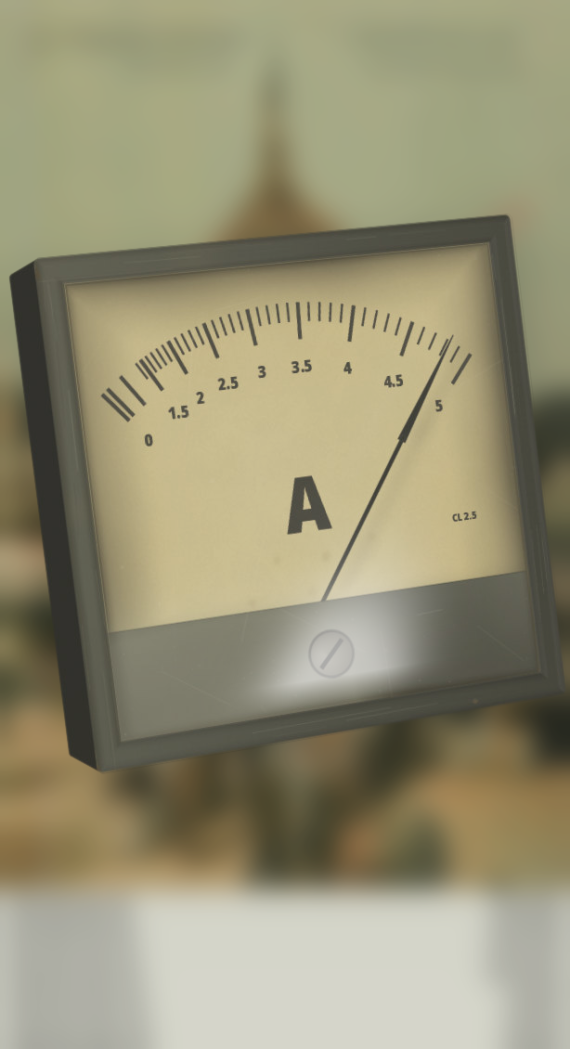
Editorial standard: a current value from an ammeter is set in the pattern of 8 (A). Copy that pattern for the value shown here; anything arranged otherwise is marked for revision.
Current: 4.8 (A)
